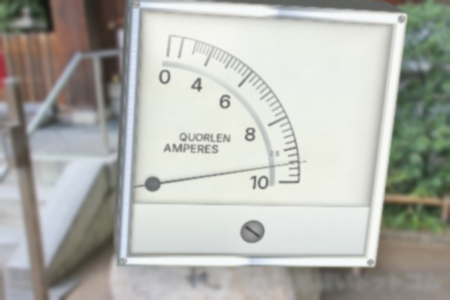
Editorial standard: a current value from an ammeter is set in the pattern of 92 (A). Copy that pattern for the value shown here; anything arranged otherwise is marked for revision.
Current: 9.4 (A)
